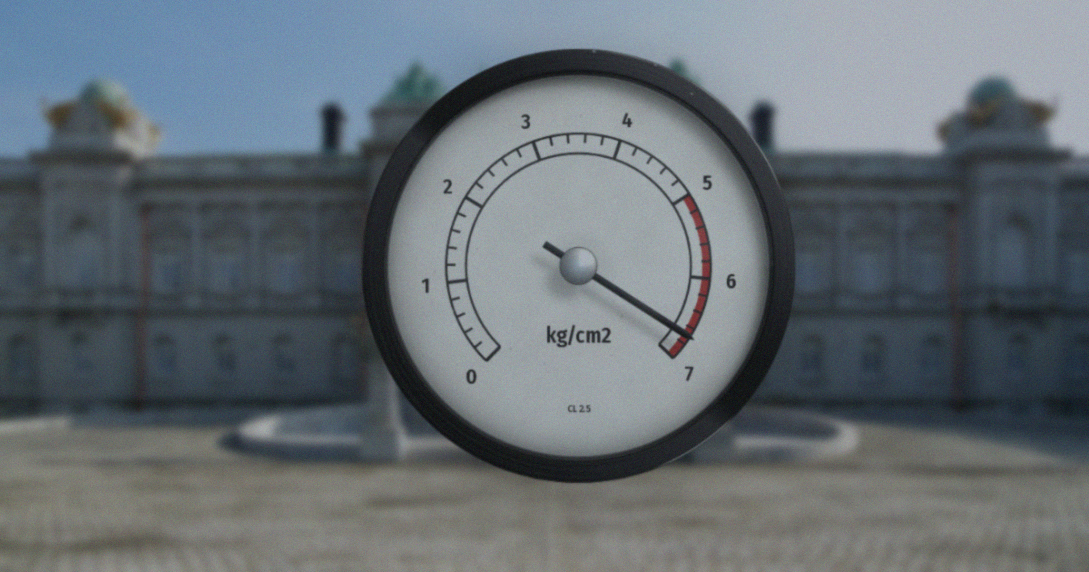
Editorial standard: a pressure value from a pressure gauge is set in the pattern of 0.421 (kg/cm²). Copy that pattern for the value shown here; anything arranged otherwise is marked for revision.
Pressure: 6.7 (kg/cm²)
